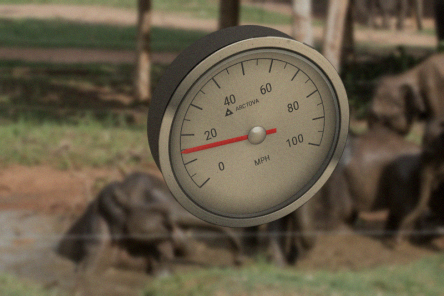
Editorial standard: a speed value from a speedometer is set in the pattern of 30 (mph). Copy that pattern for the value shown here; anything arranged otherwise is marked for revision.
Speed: 15 (mph)
